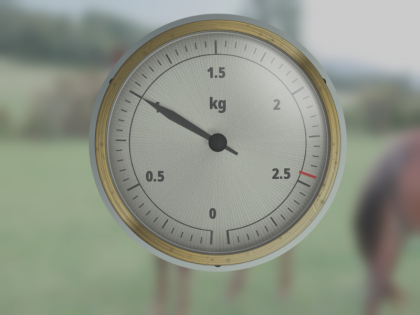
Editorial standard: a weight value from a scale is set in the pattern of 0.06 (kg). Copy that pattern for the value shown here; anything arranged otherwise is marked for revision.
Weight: 1 (kg)
